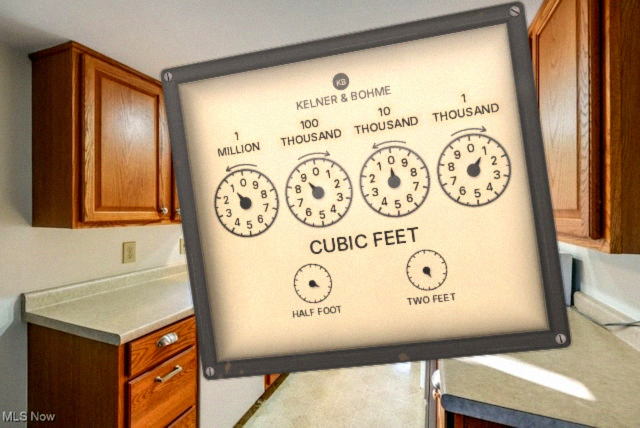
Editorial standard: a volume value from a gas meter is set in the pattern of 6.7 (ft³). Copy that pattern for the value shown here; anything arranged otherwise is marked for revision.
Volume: 90100 (ft³)
